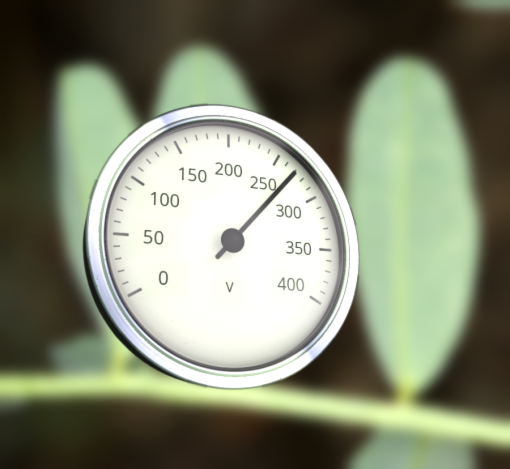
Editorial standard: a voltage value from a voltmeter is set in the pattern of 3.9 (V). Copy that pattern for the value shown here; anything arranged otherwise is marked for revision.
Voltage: 270 (V)
